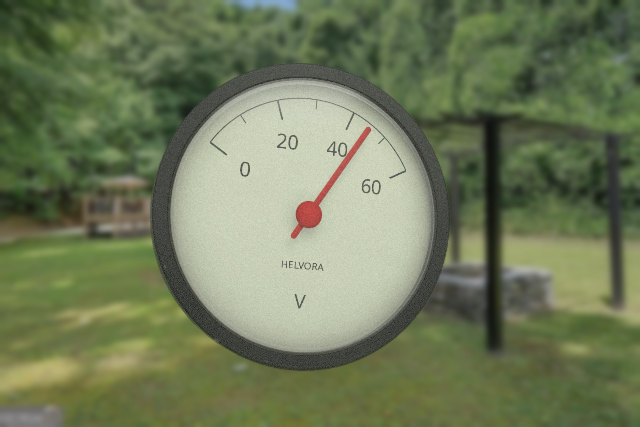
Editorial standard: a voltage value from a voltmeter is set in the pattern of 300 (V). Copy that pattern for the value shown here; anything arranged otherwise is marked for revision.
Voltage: 45 (V)
